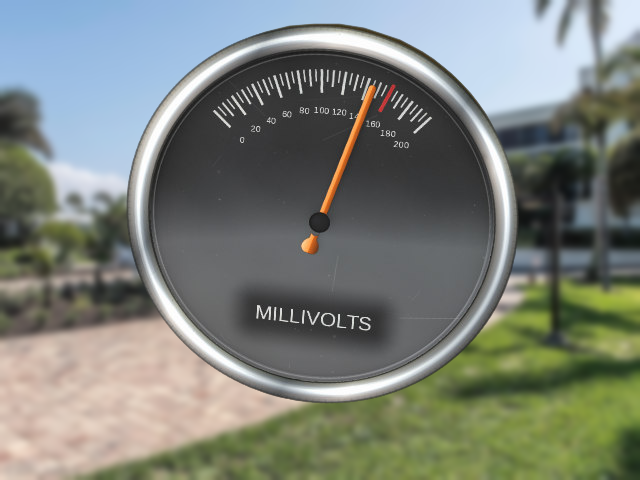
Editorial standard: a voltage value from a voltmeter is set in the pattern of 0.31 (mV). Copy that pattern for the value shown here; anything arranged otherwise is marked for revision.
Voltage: 145 (mV)
